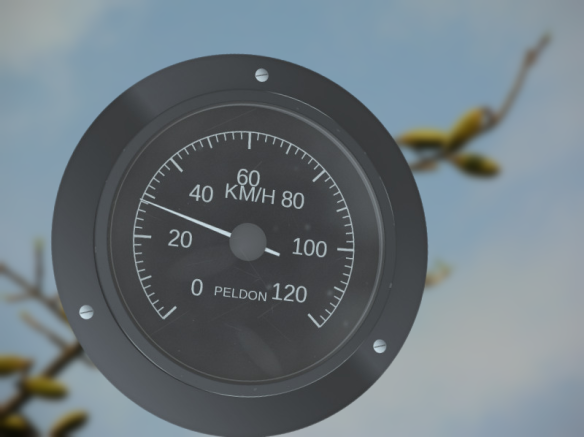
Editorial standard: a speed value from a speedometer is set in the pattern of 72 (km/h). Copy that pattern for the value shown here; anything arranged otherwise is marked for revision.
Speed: 28 (km/h)
